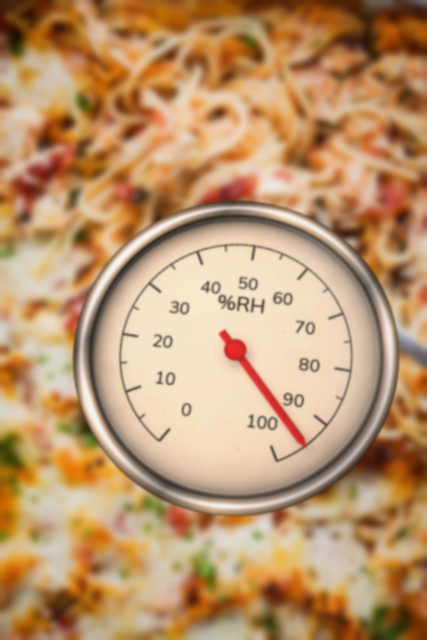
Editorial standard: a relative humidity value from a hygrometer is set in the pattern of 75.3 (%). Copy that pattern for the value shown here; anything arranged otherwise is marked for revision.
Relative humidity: 95 (%)
